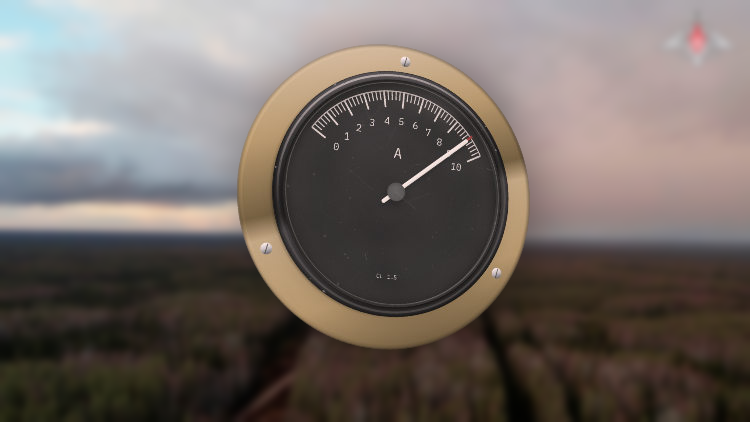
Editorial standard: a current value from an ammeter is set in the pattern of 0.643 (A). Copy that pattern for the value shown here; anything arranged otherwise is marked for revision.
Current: 9 (A)
